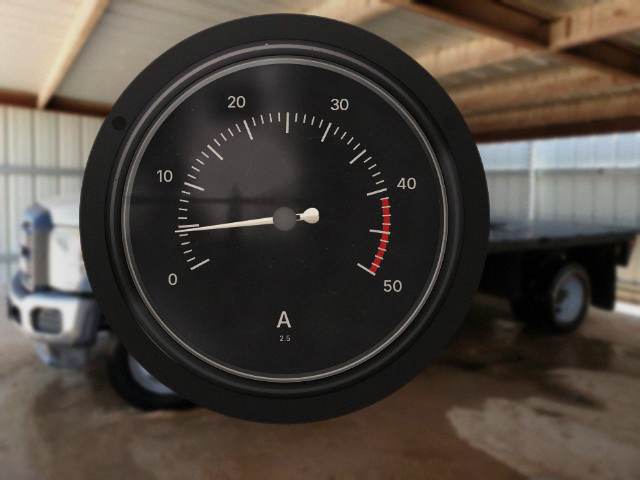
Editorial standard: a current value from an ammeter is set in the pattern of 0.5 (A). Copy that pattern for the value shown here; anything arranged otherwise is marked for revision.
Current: 4.5 (A)
